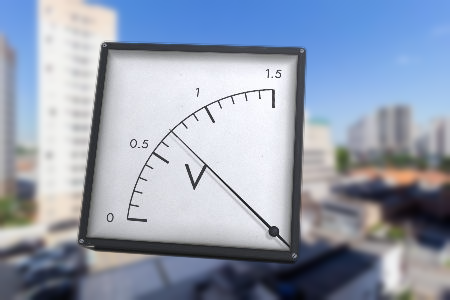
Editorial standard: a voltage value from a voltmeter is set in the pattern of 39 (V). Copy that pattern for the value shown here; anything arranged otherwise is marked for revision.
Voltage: 0.7 (V)
